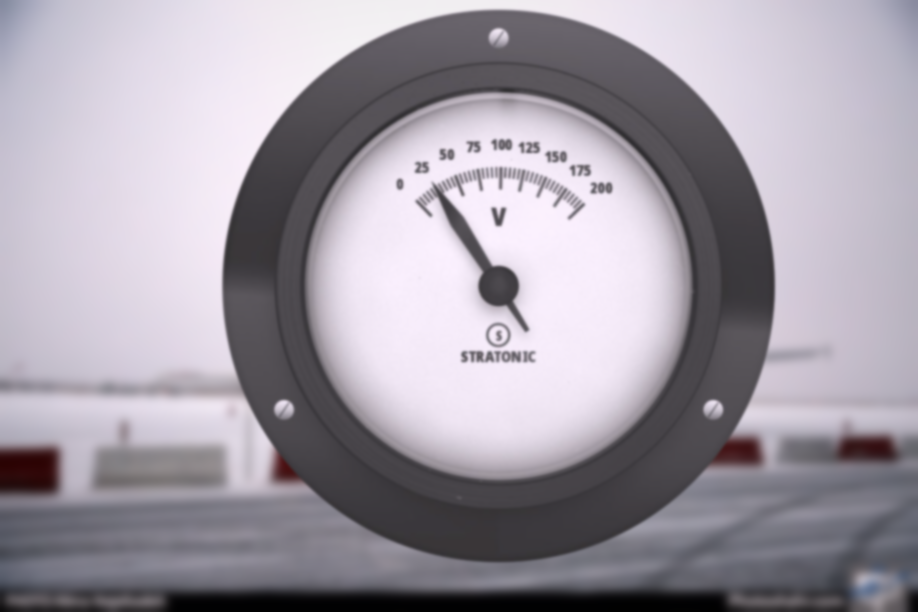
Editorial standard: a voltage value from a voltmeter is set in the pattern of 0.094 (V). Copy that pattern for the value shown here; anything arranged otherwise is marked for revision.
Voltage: 25 (V)
